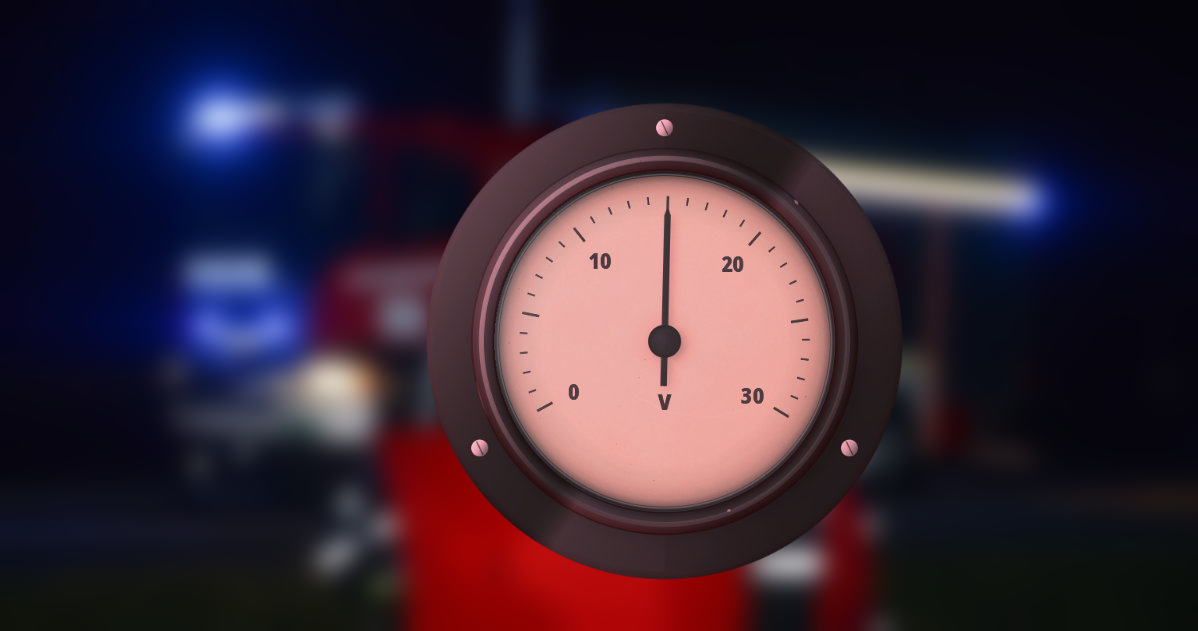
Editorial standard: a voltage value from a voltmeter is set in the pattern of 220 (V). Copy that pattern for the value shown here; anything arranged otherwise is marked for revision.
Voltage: 15 (V)
